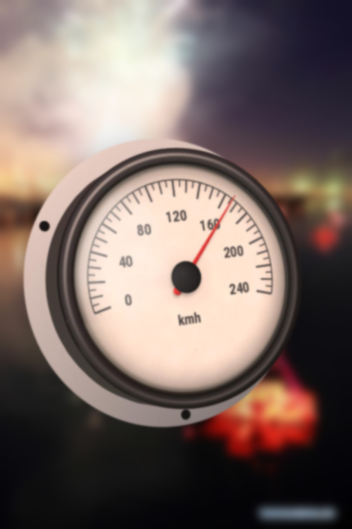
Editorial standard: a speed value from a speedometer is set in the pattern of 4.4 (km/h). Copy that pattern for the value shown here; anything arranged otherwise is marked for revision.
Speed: 165 (km/h)
